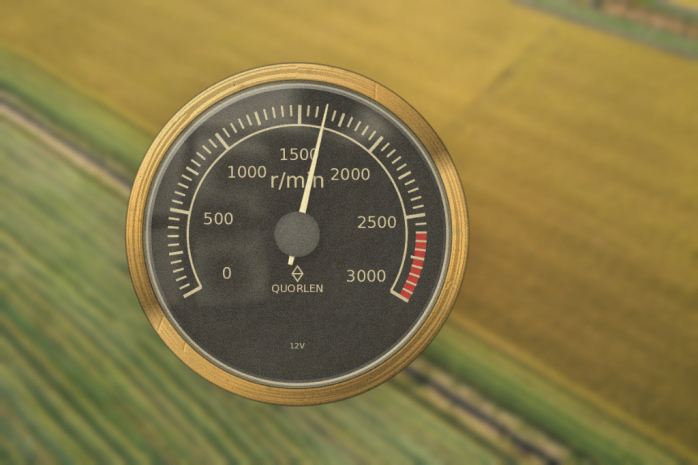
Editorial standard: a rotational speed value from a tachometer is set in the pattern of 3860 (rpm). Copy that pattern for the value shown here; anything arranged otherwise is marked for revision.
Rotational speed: 1650 (rpm)
